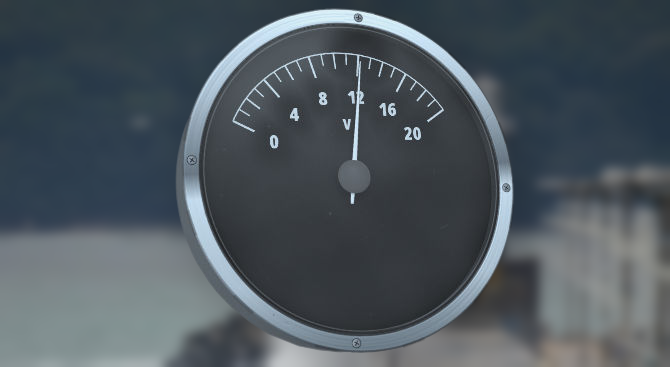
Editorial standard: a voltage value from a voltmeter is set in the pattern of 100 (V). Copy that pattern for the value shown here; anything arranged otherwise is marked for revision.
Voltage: 12 (V)
